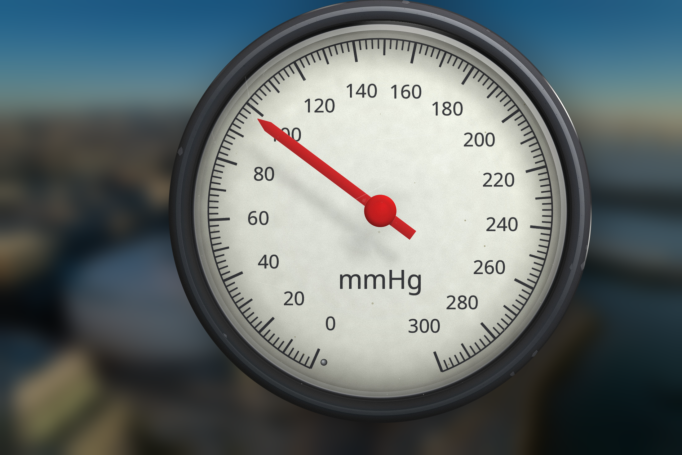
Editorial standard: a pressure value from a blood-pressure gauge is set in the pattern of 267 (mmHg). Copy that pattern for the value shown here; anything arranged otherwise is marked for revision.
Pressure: 98 (mmHg)
